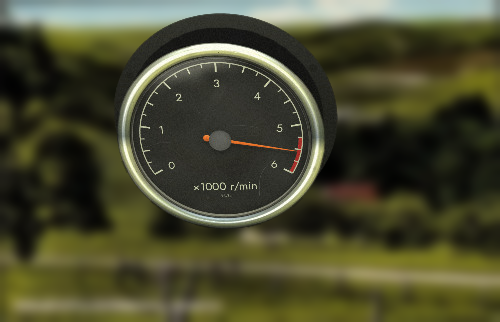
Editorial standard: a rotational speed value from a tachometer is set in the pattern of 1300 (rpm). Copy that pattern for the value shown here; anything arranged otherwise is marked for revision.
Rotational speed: 5500 (rpm)
